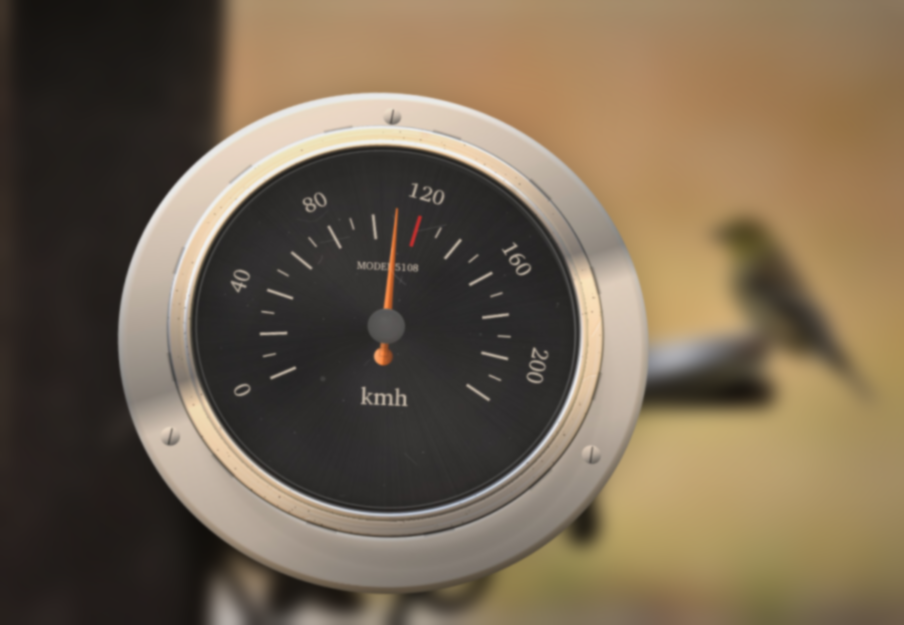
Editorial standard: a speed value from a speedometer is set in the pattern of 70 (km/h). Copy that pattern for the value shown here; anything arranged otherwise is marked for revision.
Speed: 110 (km/h)
